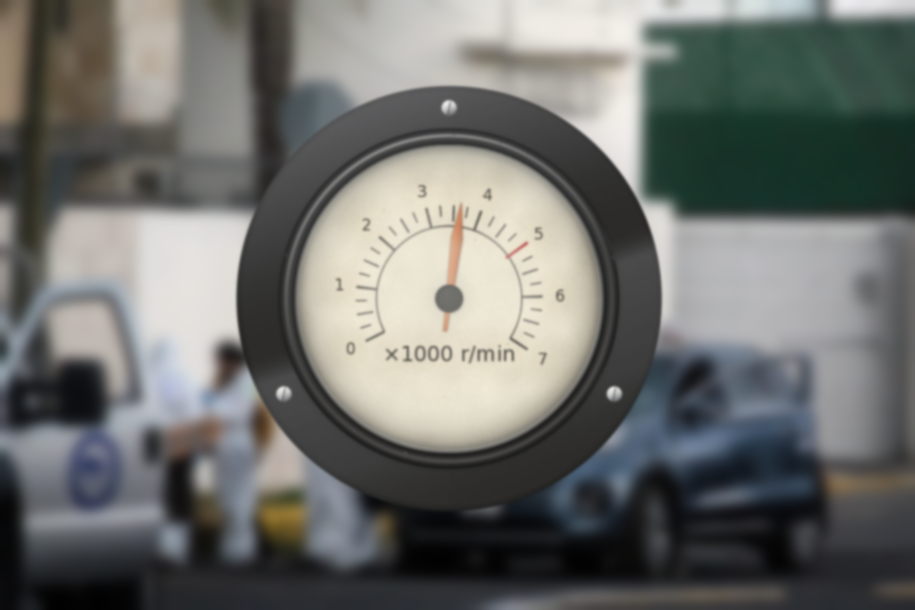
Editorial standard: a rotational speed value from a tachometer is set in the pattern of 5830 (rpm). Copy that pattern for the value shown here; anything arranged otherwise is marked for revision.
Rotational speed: 3625 (rpm)
